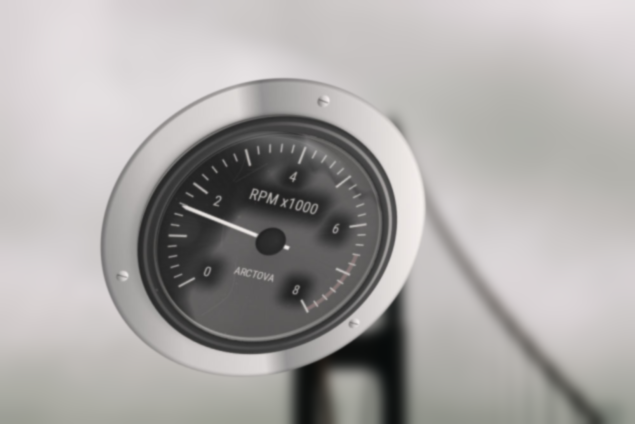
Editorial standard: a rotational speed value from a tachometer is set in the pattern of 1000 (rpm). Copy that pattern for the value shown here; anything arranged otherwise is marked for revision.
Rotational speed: 1600 (rpm)
